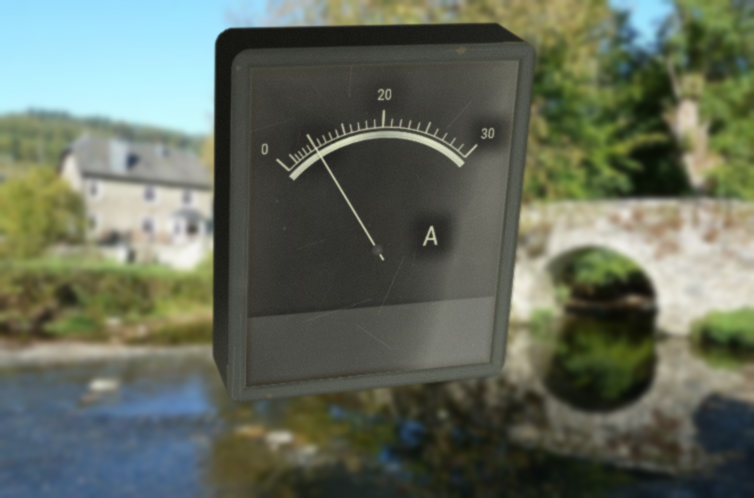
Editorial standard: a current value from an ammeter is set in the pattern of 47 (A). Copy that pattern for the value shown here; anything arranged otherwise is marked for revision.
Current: 10 (A)
